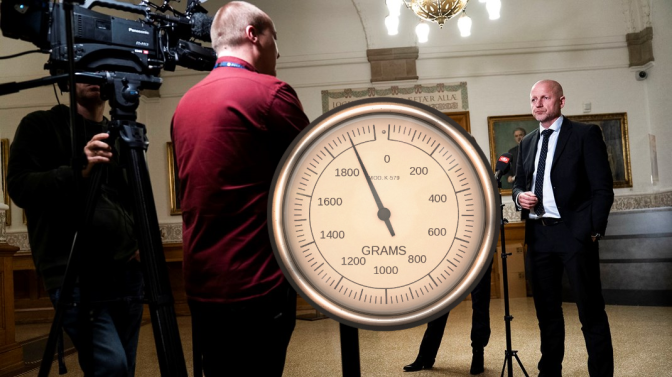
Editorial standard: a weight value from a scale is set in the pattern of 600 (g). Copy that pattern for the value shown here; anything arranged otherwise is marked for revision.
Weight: 1900 (g)
